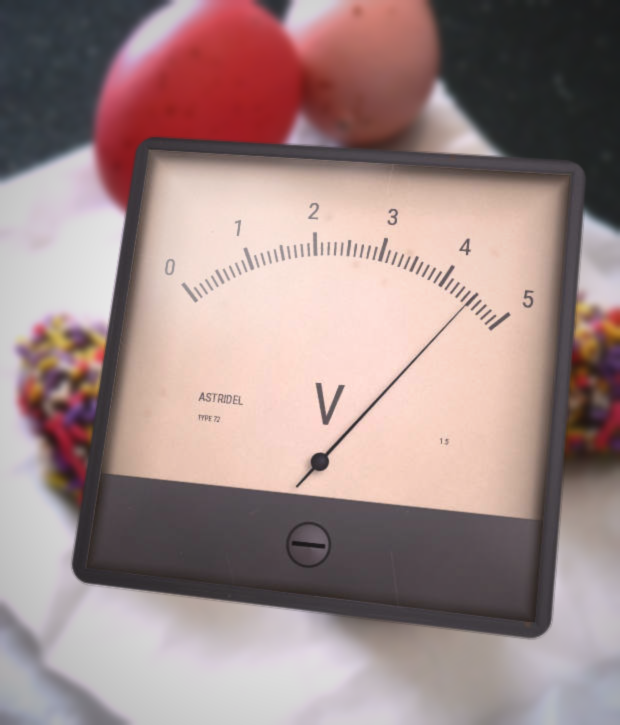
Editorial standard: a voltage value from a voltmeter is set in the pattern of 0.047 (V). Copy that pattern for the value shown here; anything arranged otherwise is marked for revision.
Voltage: 4.5 (V)
